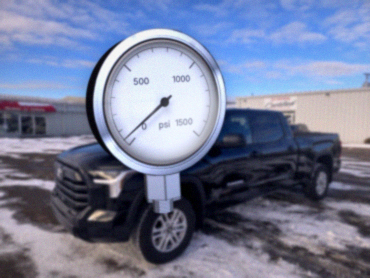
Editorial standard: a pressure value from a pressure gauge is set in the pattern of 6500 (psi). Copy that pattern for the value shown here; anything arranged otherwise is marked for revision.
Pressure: 50 (psi)
